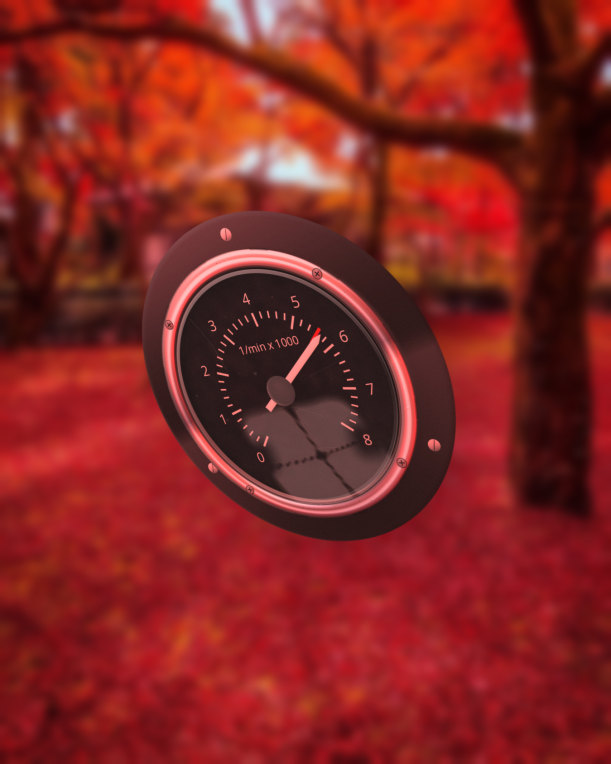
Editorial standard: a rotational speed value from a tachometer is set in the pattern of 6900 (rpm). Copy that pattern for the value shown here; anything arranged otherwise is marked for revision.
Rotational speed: 5700 (rpm)
